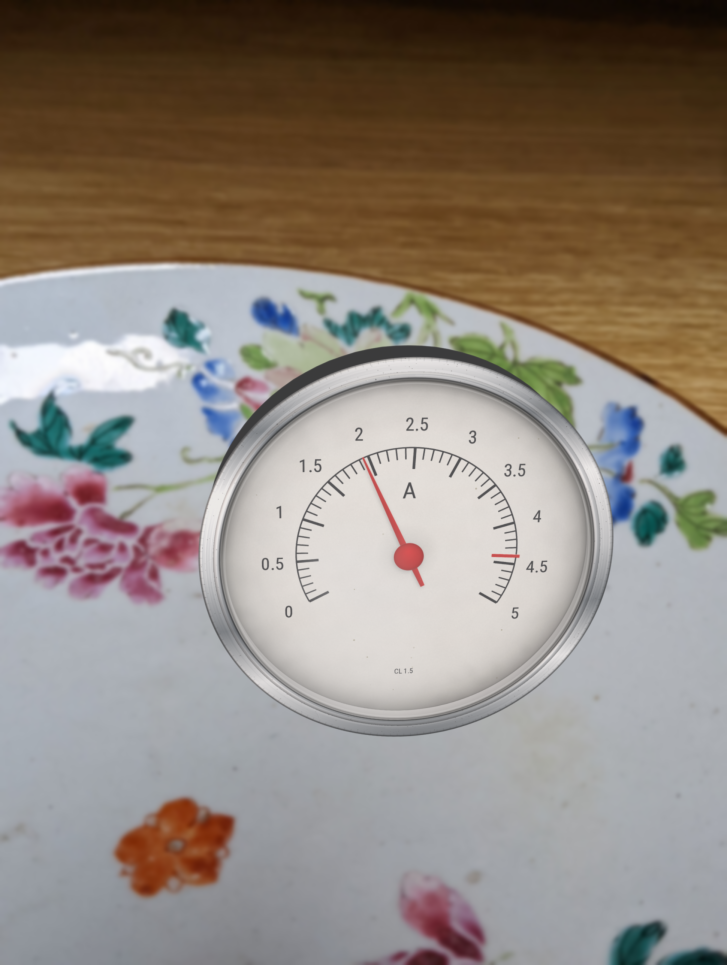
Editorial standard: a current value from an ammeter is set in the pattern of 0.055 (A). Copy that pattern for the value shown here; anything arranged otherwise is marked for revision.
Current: 1.95 (A)
